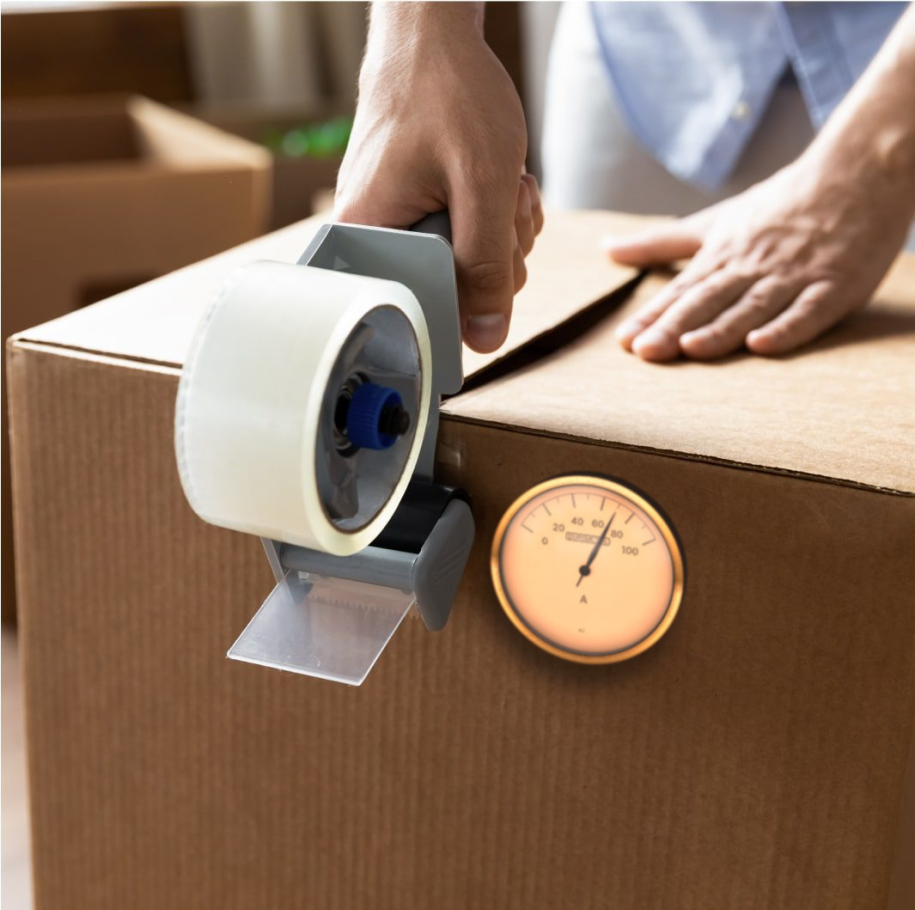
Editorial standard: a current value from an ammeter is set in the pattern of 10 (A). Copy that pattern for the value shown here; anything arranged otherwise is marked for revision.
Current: 70 (A)
